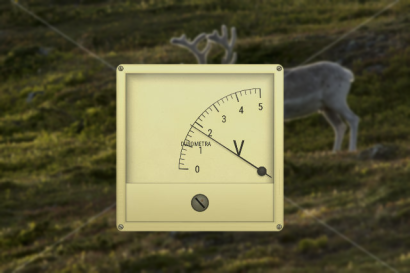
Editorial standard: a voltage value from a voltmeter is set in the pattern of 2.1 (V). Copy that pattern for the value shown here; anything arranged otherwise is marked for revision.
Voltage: 1.8 (V)
